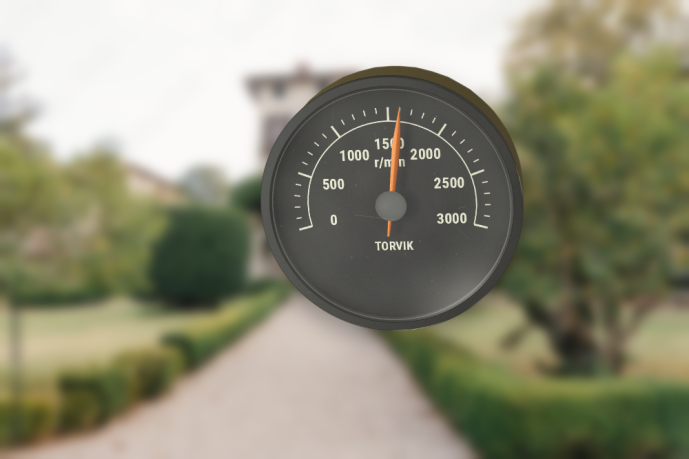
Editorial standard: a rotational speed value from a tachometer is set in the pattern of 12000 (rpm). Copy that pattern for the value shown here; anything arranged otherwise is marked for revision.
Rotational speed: 1600 (rpm)
